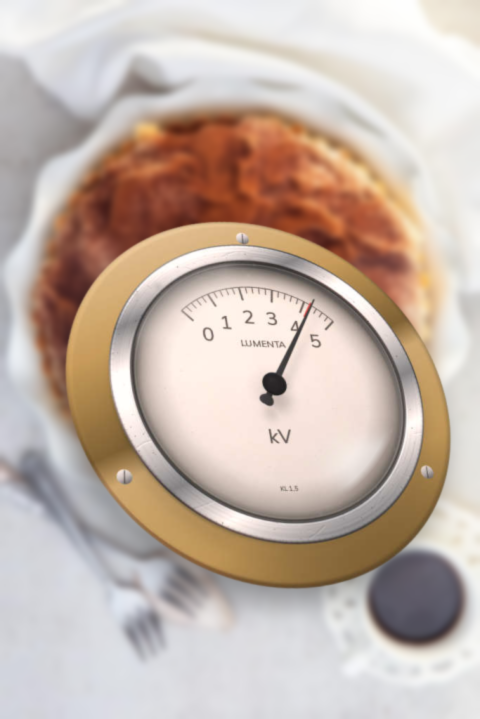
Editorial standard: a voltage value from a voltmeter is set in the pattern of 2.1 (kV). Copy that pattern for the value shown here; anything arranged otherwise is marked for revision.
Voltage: 4.2 (kV)
